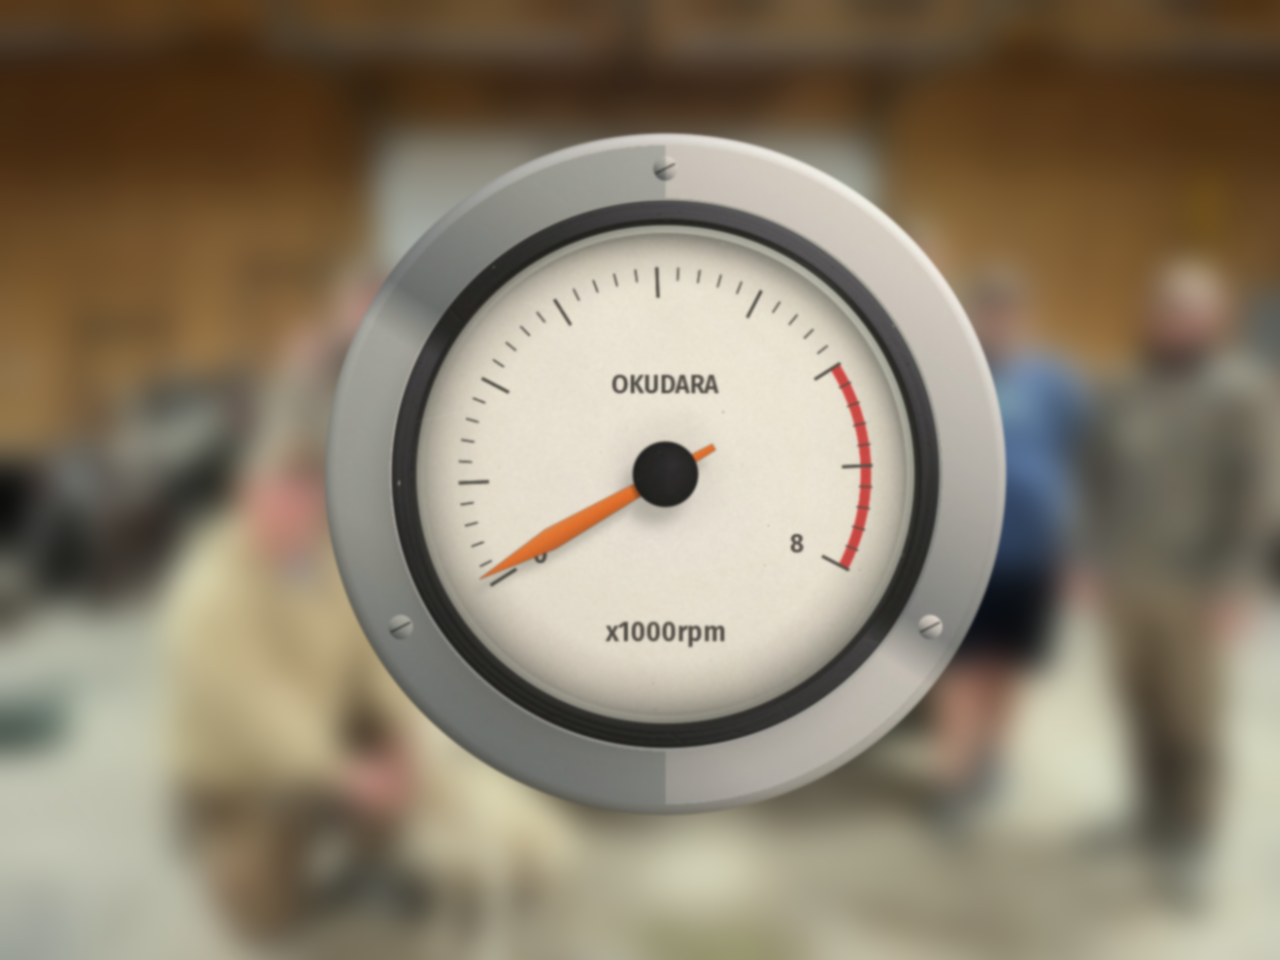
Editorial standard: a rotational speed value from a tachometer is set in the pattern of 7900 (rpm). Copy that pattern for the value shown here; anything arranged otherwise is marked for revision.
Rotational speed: 100 (rpm)
